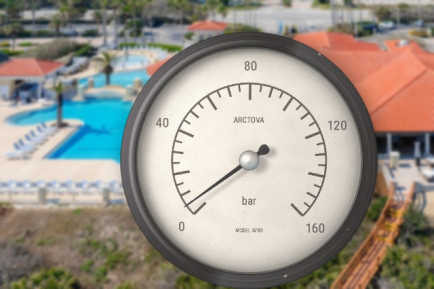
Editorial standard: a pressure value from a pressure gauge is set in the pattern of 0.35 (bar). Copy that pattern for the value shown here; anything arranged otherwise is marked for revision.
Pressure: 5 (bar)
